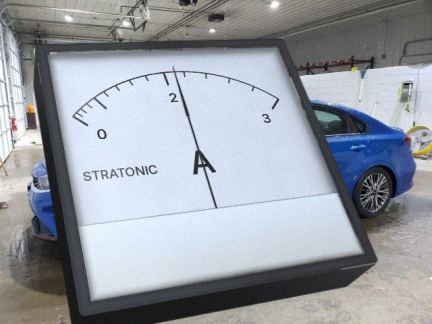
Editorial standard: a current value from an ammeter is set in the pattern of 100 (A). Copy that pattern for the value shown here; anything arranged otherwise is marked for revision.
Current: 2.1 (A)
